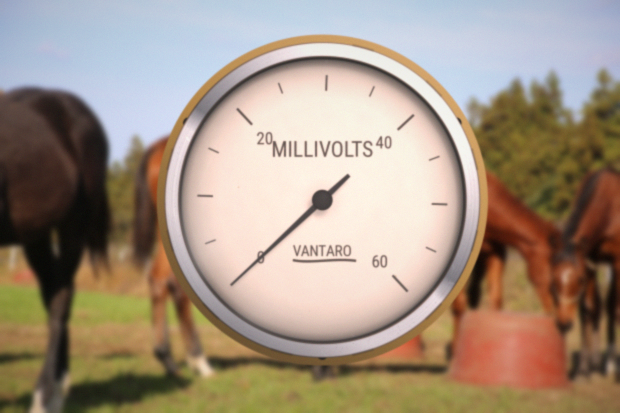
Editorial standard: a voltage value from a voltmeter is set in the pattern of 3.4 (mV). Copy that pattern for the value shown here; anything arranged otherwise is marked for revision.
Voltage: 0 (mV)
